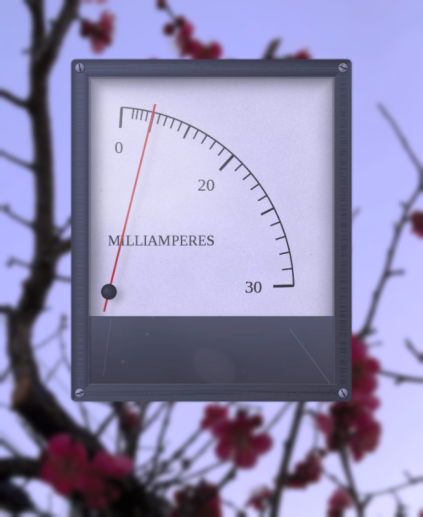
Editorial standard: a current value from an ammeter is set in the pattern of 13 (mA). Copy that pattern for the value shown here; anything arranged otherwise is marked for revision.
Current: 10 (mA)
